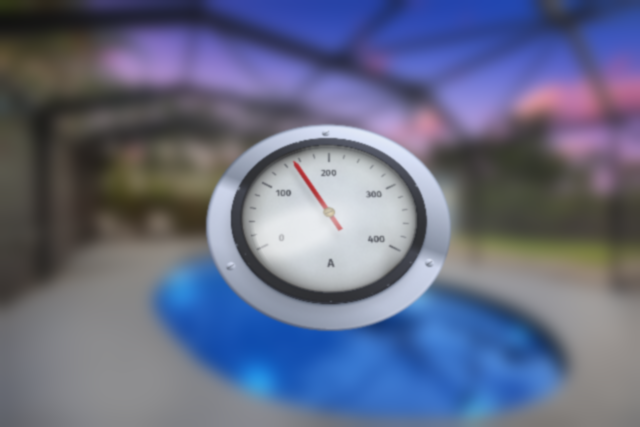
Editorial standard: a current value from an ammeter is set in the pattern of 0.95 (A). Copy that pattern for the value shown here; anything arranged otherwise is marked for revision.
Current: 150 (A)
